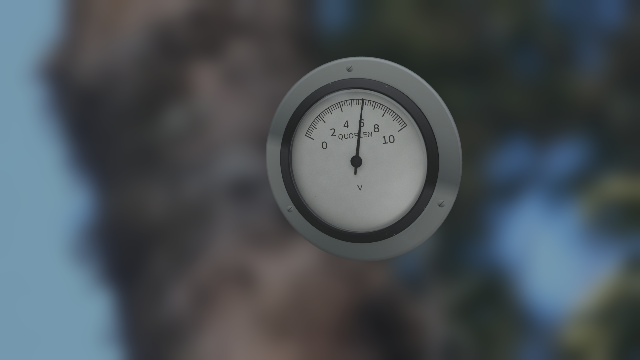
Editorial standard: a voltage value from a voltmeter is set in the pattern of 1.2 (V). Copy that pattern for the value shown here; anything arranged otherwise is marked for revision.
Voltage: 6 (V)
